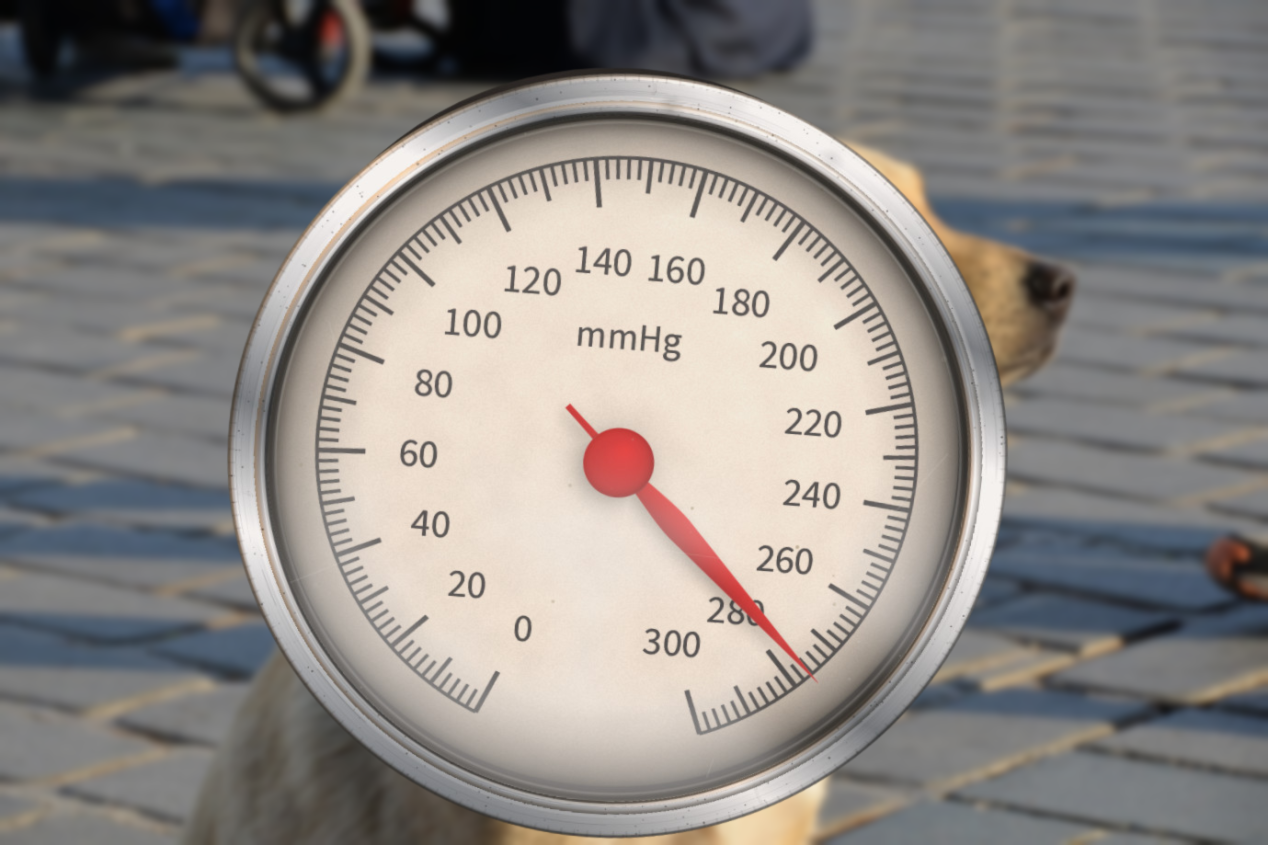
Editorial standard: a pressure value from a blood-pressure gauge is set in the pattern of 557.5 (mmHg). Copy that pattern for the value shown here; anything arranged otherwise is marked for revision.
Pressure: 276 (mmHg)
